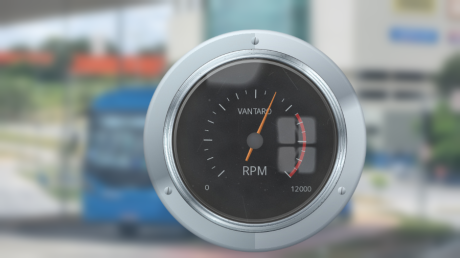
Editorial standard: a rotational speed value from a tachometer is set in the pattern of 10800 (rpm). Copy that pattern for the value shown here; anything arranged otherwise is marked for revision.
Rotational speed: 7000 (rpm)
